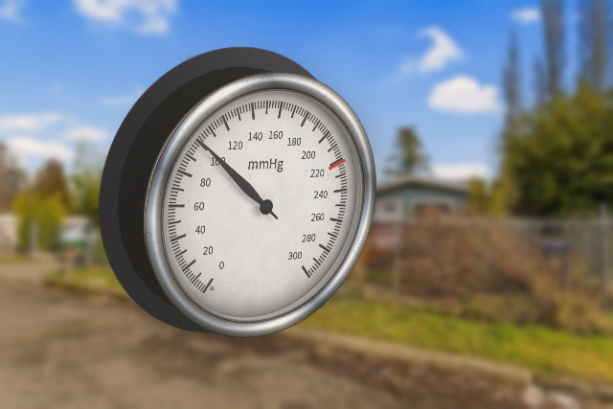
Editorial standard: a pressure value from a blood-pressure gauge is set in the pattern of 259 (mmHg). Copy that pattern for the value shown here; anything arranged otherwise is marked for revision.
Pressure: 100 (mmHg)
